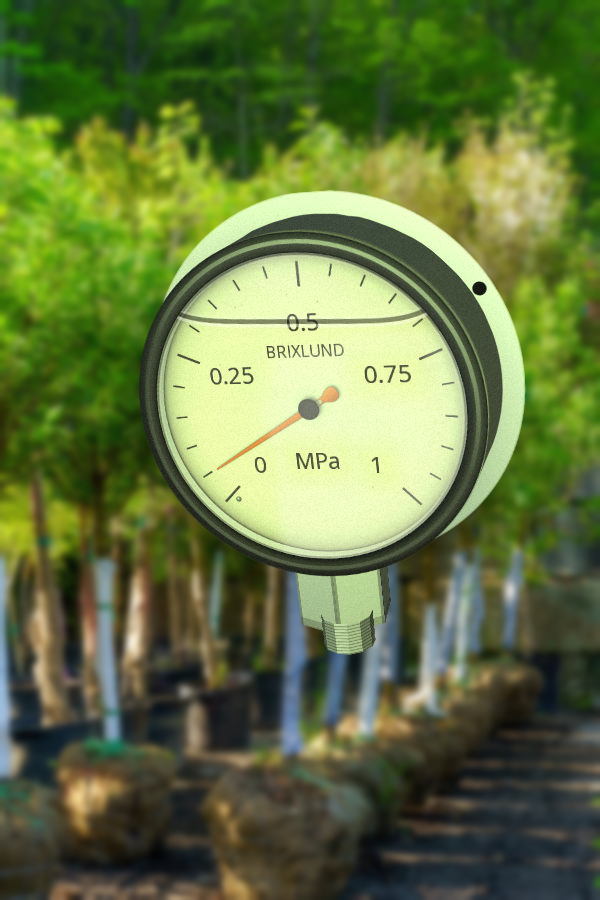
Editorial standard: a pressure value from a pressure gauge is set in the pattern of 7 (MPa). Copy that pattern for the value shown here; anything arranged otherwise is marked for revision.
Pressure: 0.05 (MPa)
